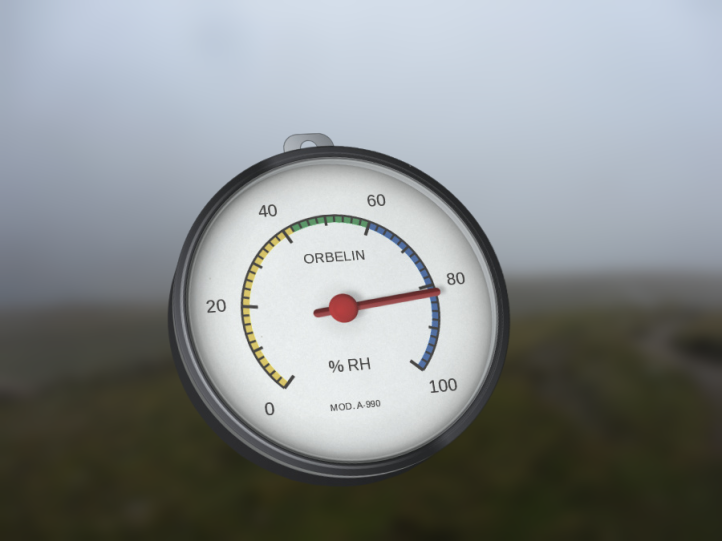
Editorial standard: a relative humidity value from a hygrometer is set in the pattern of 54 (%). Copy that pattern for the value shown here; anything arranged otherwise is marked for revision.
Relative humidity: 82 (%)
